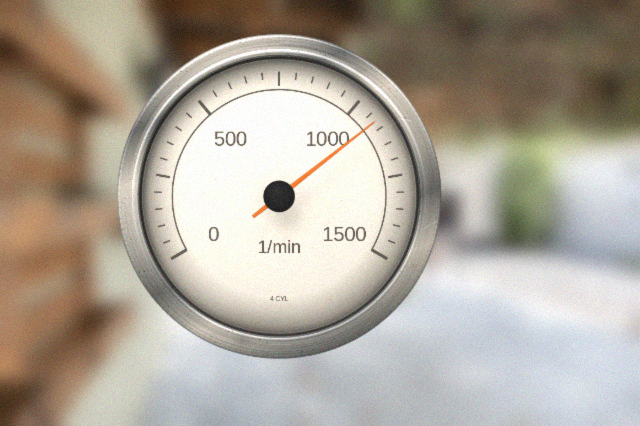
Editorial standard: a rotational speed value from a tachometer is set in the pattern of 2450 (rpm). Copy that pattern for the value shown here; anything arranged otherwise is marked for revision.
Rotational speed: 1075 (rpm)
